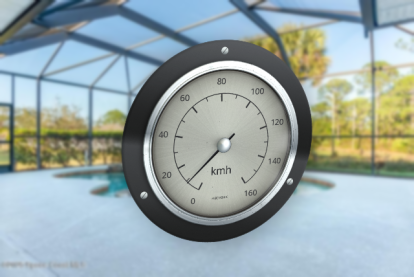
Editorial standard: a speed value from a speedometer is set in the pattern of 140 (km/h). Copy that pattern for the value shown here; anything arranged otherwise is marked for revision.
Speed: 10 (km/h)
